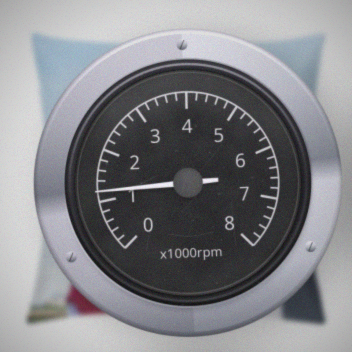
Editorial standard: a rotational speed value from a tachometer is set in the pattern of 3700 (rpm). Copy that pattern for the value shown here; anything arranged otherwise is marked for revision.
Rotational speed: 1200 (rpm)
